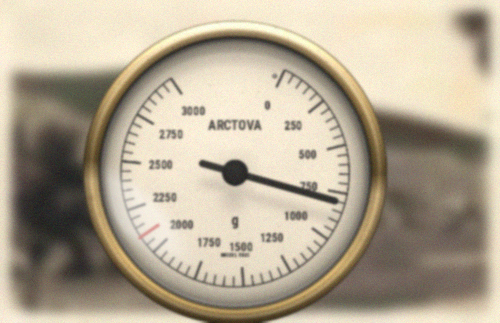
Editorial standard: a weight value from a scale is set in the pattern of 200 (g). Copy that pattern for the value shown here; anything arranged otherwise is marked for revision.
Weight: 800 (g)
